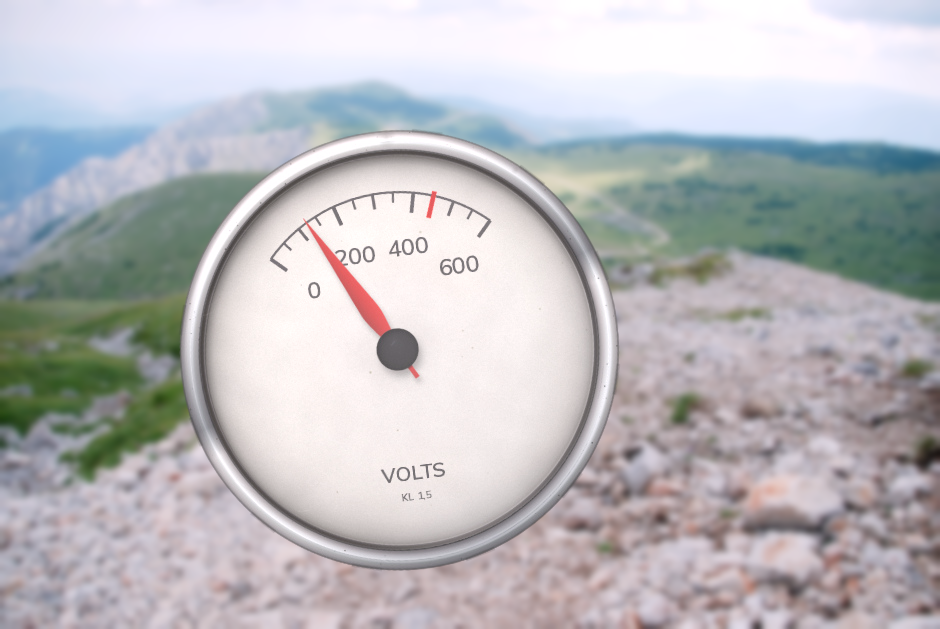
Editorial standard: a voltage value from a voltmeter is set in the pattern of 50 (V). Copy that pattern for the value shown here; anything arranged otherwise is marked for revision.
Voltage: 125 (V)
